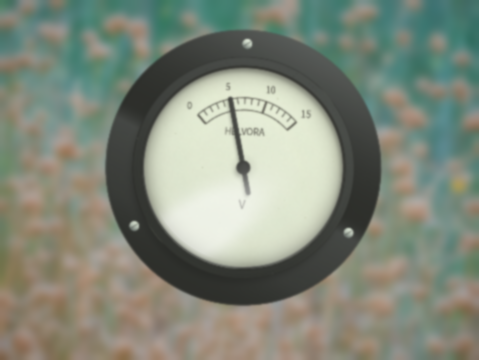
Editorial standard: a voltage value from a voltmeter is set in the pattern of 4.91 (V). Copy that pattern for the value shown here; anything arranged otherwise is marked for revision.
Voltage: 5 (V)
